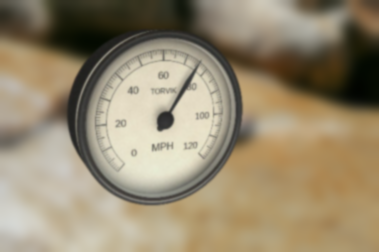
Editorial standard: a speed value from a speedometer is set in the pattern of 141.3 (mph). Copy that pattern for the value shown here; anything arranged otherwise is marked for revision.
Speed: 75 (mph)
